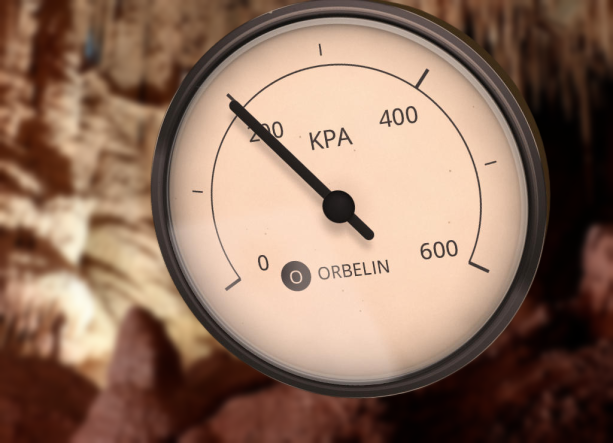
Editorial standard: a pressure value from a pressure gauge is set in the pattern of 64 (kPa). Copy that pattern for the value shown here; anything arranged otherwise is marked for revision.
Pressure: 200 (kPa)
